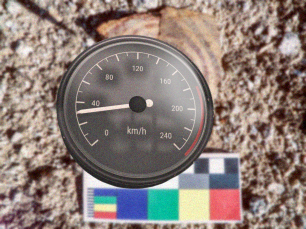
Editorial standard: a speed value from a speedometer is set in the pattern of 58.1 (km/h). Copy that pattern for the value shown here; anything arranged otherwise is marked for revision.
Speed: 30 (km/h)
